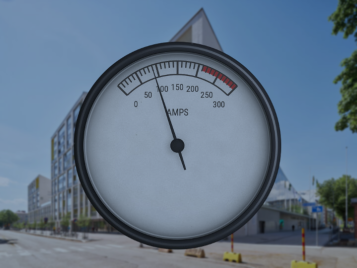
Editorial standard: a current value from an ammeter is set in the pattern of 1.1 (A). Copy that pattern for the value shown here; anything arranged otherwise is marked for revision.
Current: 90 (A)
